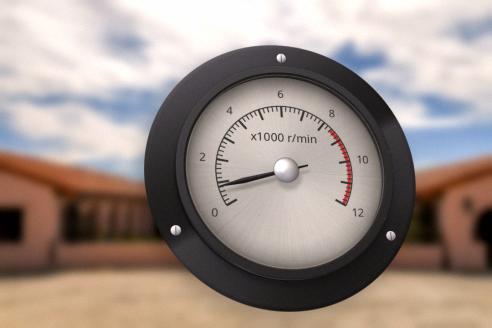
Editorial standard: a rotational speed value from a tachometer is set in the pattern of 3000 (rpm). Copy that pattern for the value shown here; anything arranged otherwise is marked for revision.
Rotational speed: 800 (rpm)
